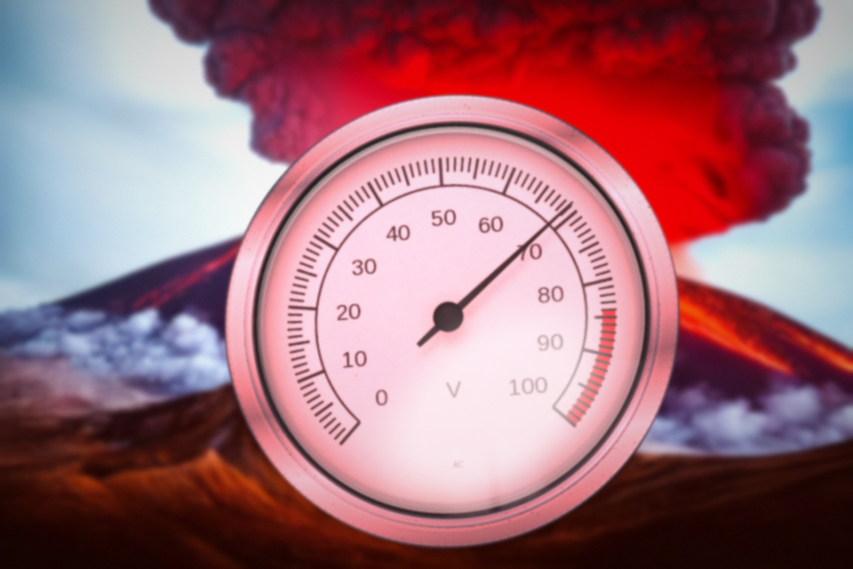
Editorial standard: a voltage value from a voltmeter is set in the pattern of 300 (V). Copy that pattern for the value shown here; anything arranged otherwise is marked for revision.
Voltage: 69 (V)
